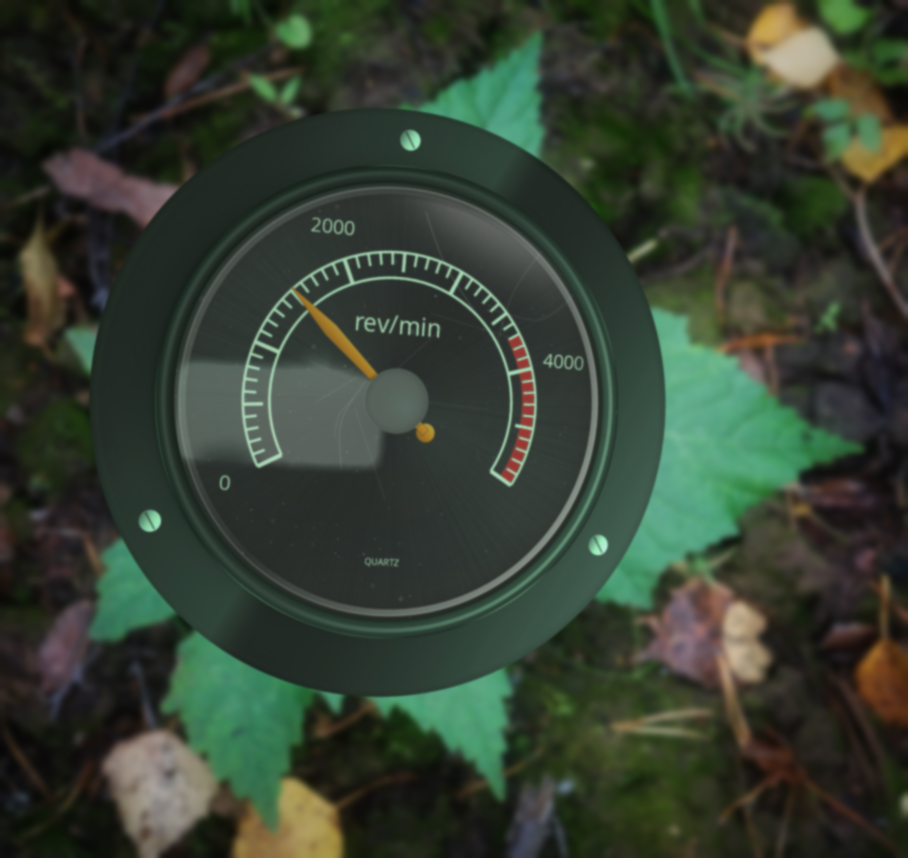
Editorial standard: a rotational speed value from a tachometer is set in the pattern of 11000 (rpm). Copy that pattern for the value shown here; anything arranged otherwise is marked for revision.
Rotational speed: 1500 (rpm)
